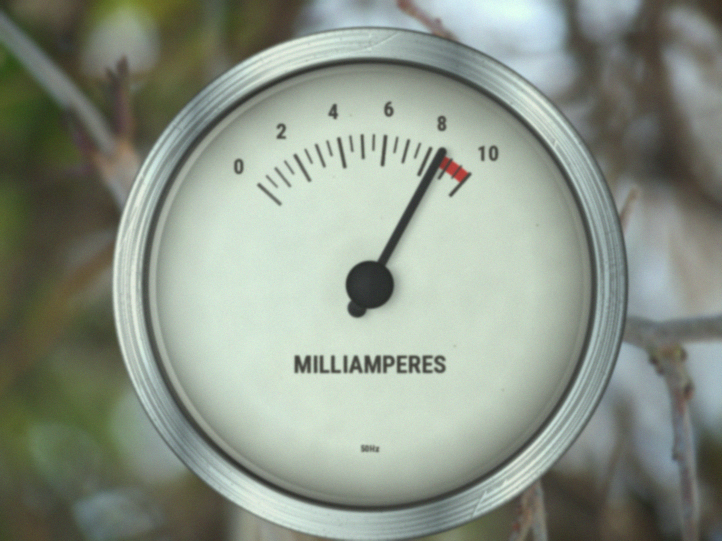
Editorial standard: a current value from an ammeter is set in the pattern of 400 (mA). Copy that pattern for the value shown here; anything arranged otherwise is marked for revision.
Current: 8.5 (mA)
